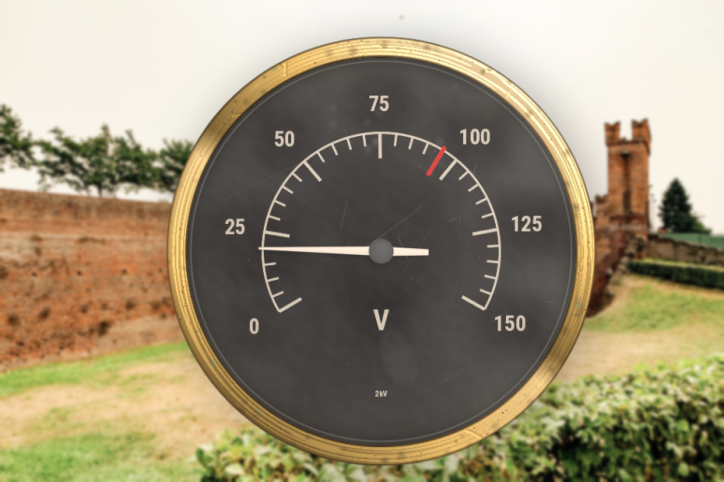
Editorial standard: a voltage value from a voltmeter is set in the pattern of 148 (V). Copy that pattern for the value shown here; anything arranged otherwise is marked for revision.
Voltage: 20 (V)
